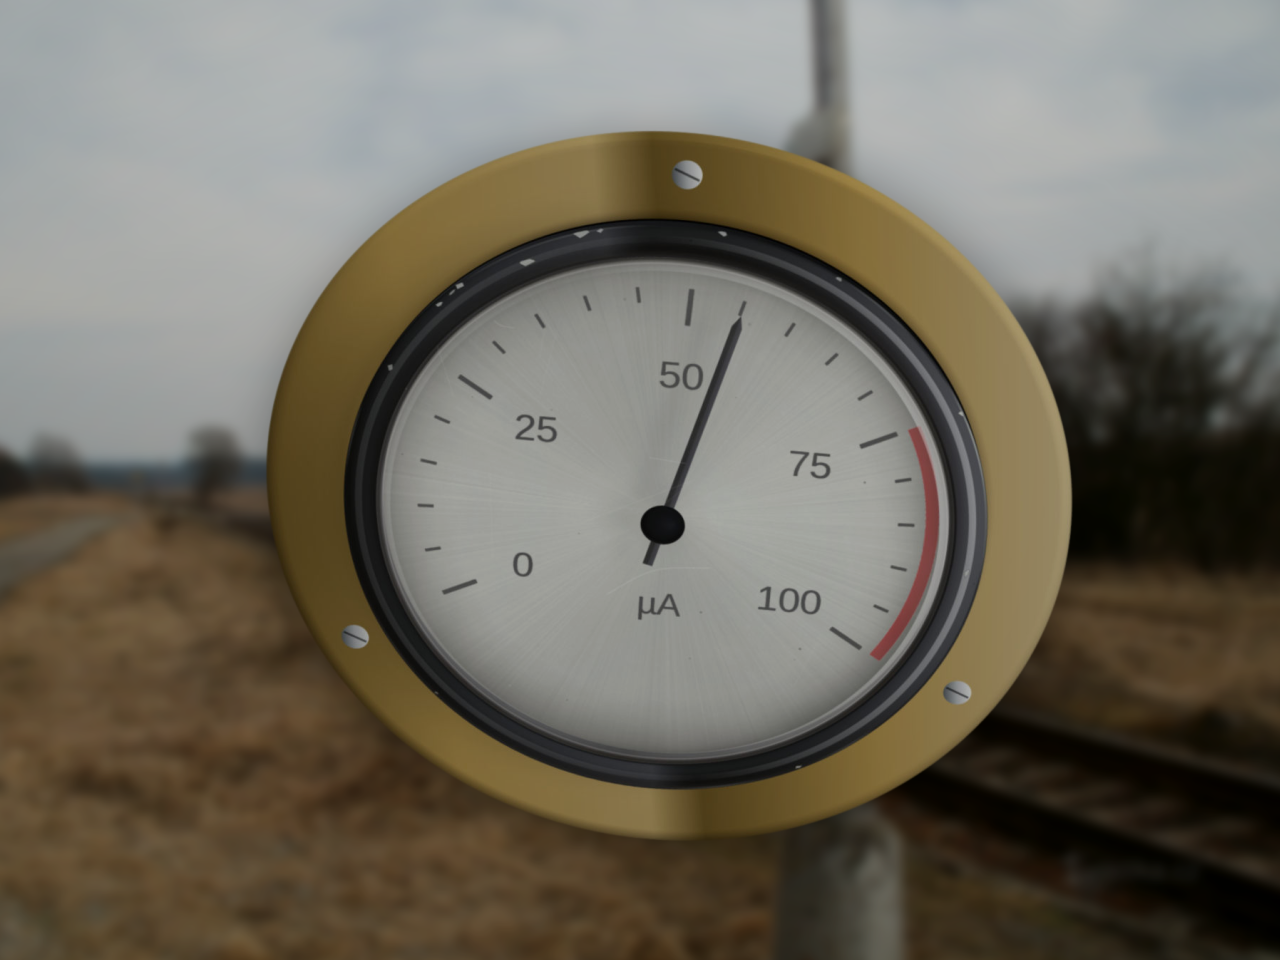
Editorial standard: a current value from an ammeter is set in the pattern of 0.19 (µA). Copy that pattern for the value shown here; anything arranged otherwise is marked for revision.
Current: 55 (µA)
